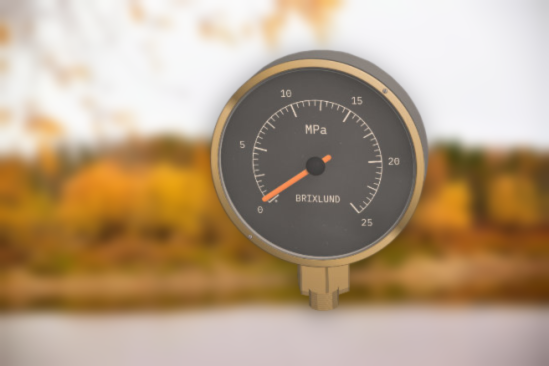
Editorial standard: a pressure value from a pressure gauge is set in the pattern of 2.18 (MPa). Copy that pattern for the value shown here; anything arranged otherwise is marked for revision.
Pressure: 0.5 (MPa)
